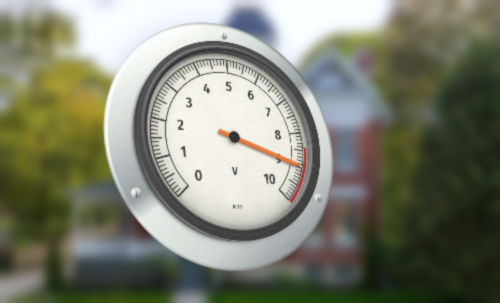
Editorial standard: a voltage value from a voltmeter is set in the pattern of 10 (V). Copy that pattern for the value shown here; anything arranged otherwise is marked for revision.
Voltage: 9 (V)
